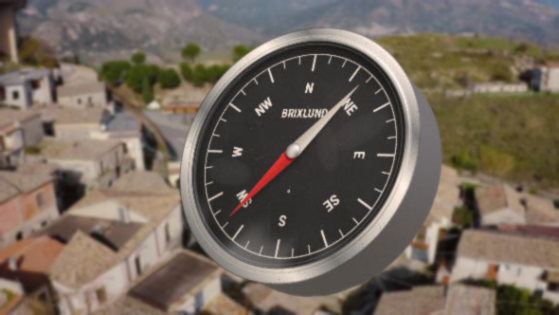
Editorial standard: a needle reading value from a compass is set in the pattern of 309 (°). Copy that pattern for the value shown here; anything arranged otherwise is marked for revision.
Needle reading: 220 (°)
